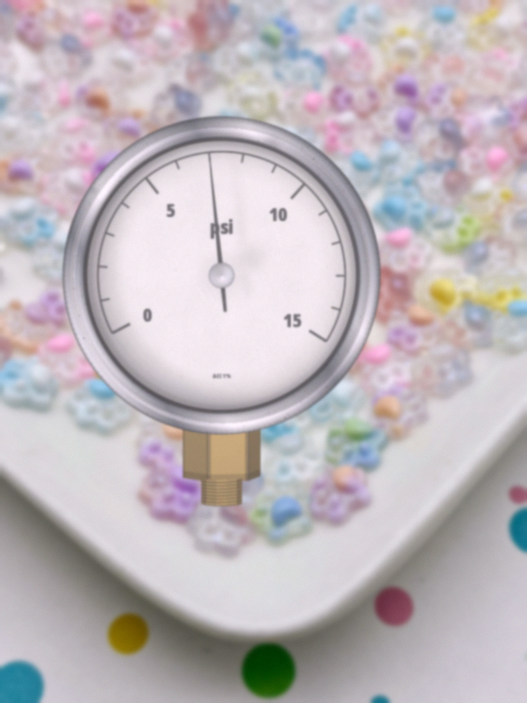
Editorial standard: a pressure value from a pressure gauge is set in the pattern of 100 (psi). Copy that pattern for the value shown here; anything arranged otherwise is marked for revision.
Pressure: 7 (psi)
